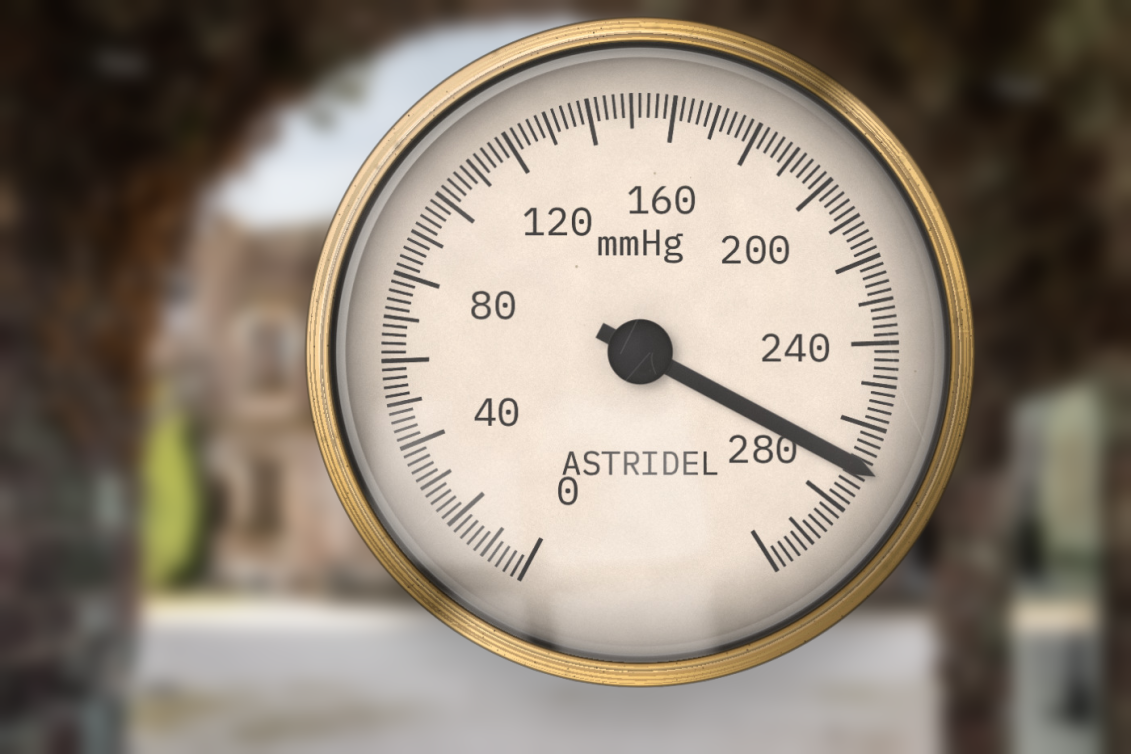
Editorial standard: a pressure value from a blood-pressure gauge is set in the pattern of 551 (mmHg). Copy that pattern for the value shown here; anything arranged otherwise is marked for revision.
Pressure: 270 (mmHg)
